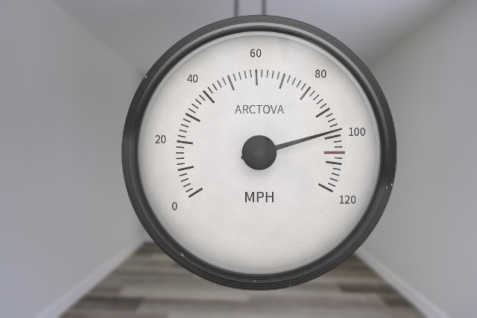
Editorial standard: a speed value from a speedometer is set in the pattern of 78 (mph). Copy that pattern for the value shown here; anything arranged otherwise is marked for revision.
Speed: 98 (mph)
